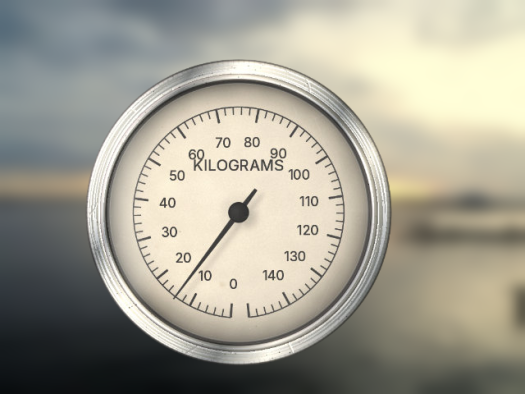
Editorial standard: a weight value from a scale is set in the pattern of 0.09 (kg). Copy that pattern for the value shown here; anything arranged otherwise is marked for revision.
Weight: 14 (kg)
